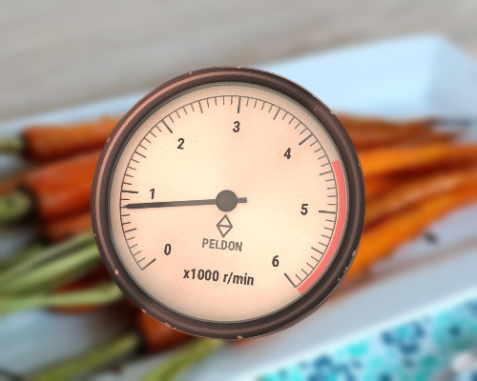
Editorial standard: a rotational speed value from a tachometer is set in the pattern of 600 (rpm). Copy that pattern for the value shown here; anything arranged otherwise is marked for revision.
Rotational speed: 800 (rpm)
